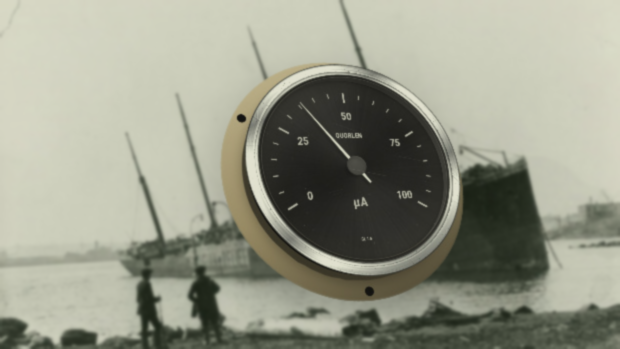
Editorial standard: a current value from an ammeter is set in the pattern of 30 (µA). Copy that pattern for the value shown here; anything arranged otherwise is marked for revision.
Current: 35 (µA)
